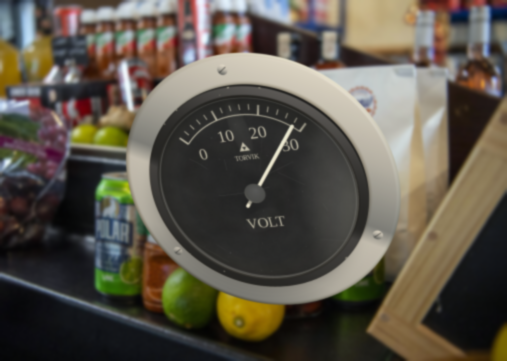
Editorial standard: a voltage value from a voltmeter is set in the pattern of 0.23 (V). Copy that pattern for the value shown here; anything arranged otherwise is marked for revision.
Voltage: 28 (V)
